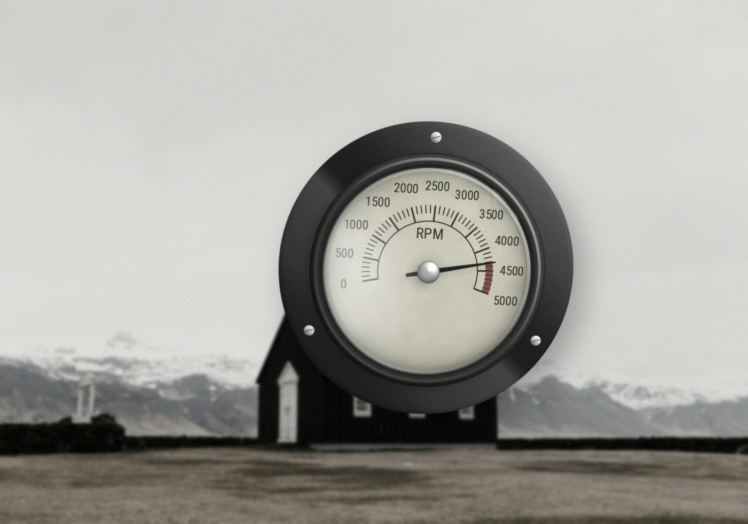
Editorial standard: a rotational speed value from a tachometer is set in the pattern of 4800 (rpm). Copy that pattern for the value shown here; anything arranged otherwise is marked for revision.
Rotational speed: 4300 (rpm)
